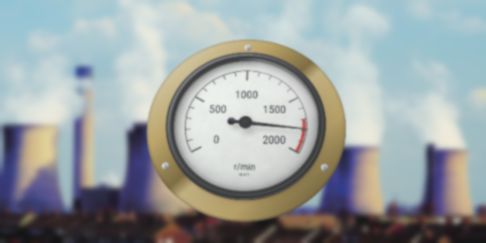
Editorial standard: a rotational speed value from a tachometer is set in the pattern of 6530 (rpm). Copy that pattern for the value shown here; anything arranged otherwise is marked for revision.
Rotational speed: 1800 (rpm)
